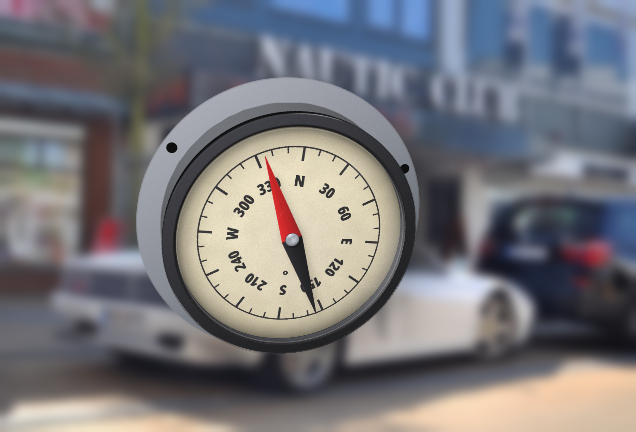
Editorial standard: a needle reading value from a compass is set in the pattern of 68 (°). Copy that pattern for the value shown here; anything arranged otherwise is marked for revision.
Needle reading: 335 (°)
